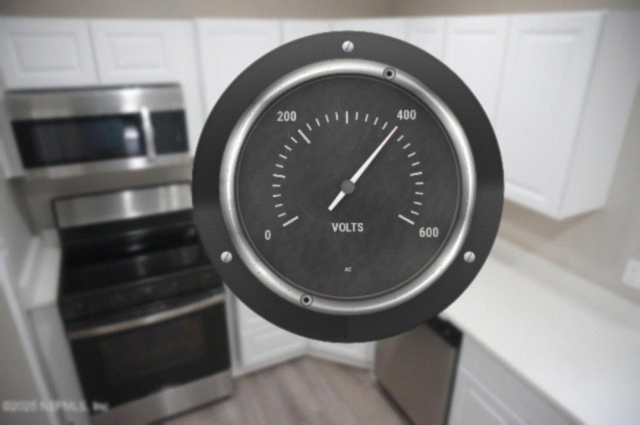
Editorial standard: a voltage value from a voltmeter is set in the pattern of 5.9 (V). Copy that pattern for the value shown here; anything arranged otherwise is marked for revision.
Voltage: 400 (V)
